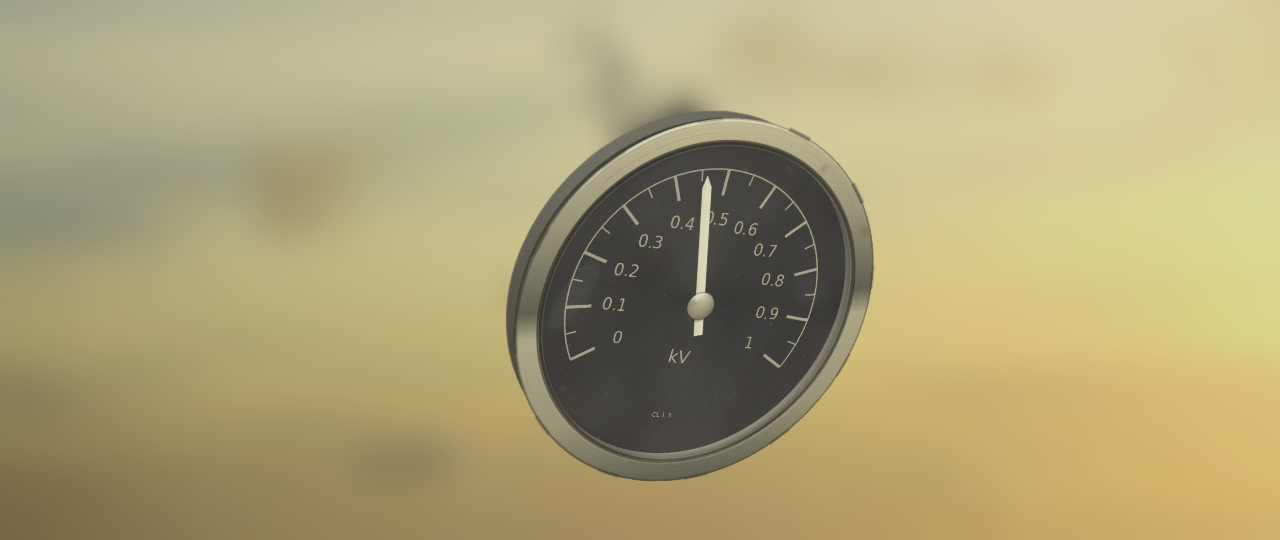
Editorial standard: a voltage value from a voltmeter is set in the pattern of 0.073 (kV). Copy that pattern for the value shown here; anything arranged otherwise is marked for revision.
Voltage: 0.45 (kV)
